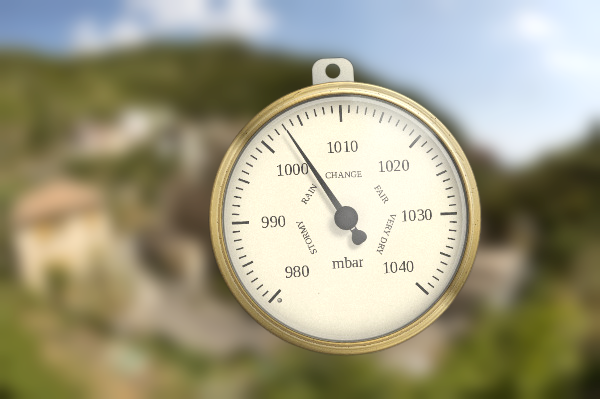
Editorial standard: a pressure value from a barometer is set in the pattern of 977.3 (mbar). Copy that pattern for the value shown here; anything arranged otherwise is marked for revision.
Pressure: 1003 (mbar)
